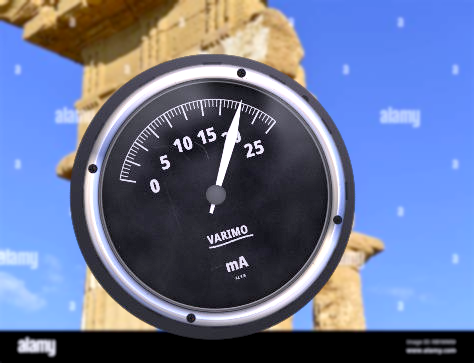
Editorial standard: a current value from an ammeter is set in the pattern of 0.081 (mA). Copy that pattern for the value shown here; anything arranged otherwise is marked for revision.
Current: 20 (mA)
